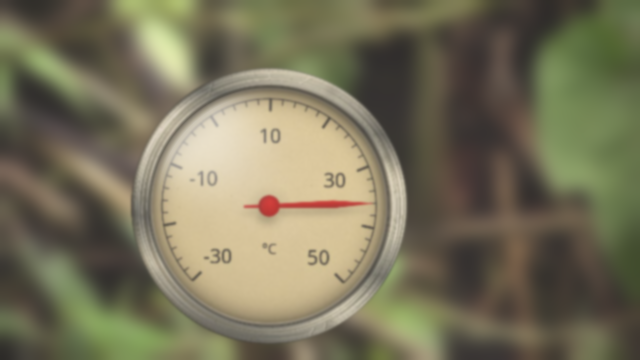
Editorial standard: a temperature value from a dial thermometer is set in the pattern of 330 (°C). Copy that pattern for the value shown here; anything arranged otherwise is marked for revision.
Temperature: 36 (°C)
